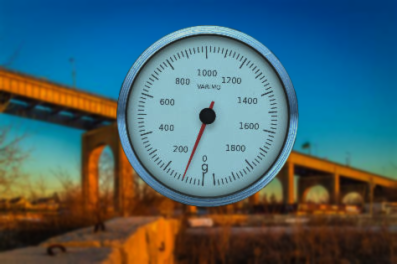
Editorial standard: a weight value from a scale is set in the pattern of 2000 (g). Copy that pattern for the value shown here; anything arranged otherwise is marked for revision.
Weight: 100 (g)
